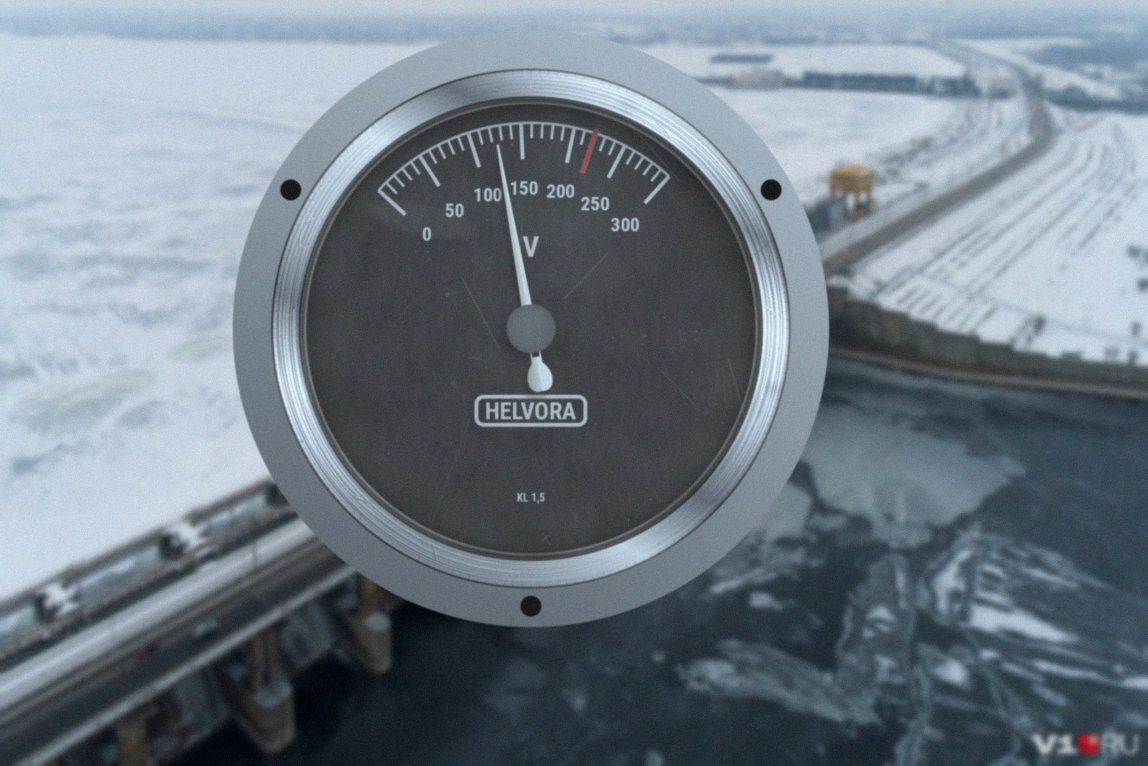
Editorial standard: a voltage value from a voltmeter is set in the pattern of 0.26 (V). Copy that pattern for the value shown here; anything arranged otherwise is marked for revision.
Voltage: 125 (V)
